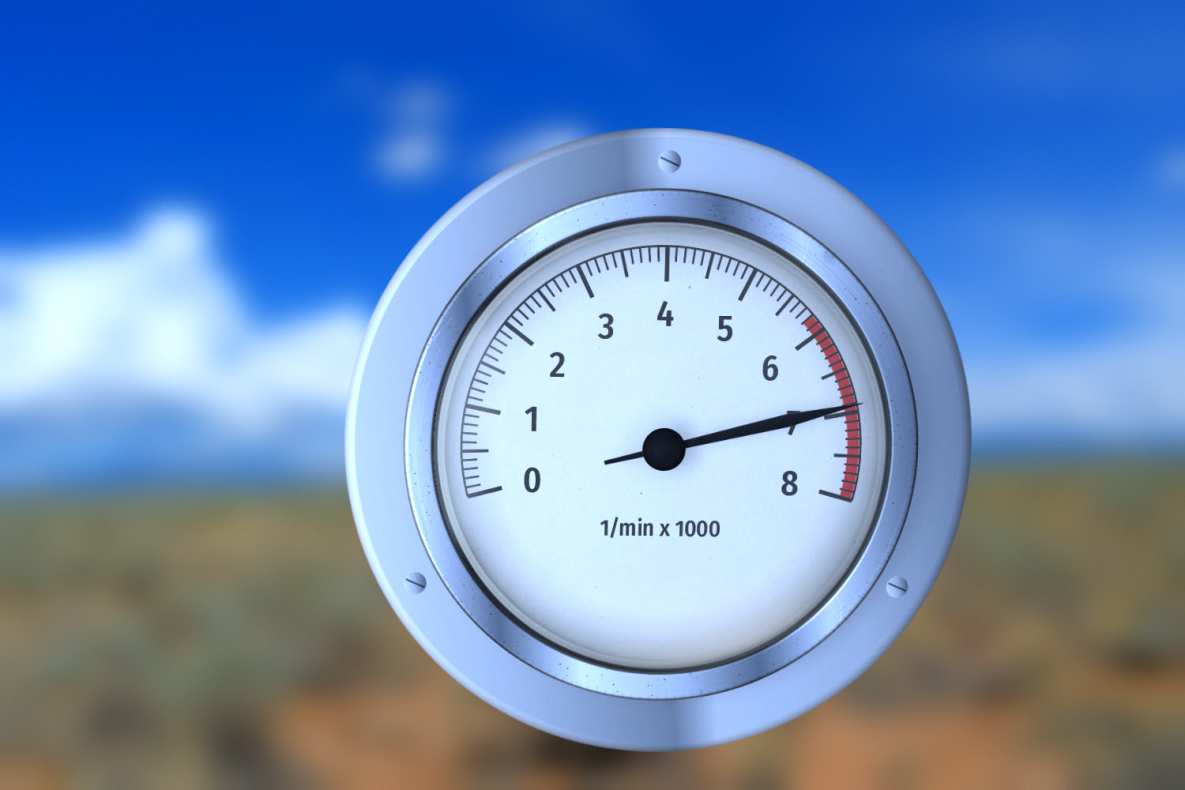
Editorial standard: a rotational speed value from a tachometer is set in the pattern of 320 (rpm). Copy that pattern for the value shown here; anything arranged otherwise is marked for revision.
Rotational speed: 6900 (rpm)
